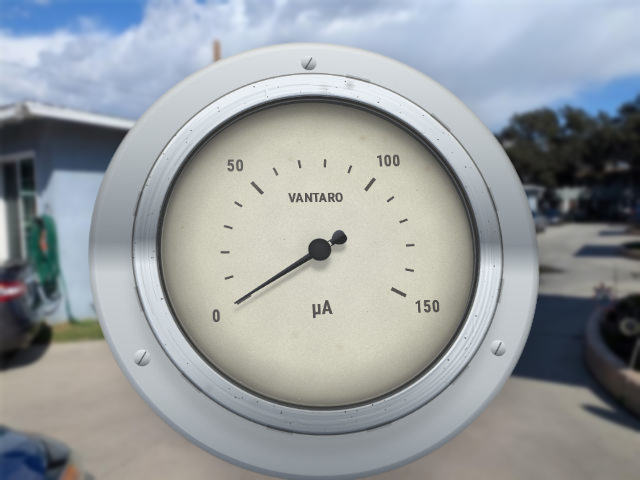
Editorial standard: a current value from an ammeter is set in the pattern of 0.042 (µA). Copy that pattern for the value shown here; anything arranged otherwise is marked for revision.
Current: 0 (µA)
